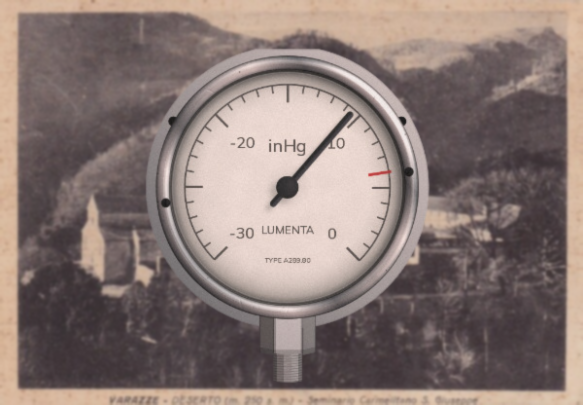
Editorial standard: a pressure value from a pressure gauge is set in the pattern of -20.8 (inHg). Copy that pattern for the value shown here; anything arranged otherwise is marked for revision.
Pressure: -10.5 (inHg)
